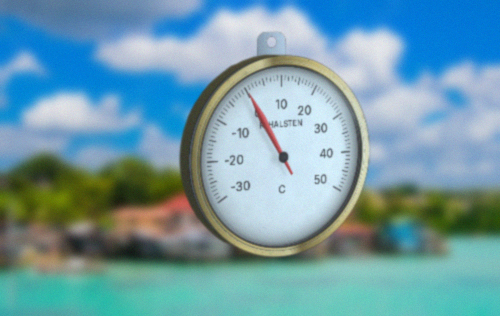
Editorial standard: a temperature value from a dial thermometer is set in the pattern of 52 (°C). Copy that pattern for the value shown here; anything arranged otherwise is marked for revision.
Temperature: 0 (°C)
